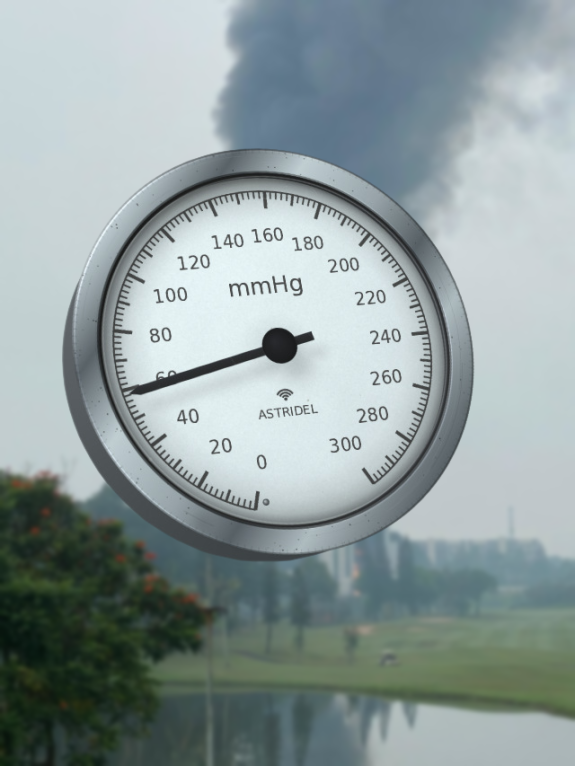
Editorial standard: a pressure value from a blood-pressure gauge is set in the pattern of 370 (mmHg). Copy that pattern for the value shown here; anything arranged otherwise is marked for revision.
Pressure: 58 (mmHg)
